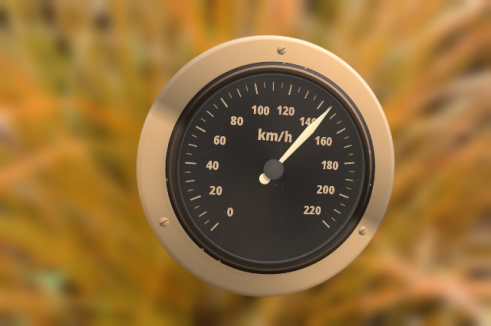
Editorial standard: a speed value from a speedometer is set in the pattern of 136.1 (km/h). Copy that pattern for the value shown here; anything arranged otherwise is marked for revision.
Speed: 145 (km/h)
